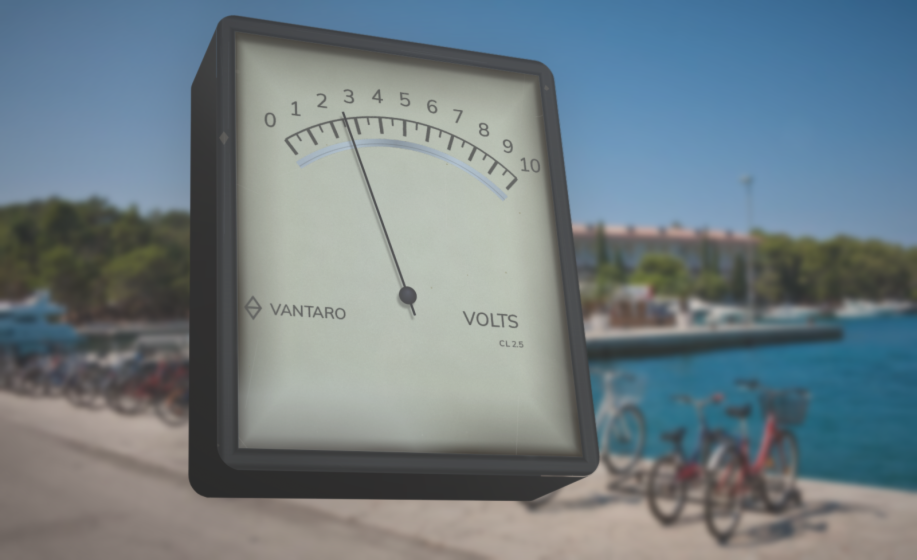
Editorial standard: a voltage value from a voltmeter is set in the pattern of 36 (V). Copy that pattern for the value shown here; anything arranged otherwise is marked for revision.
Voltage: 2.5 (V)
